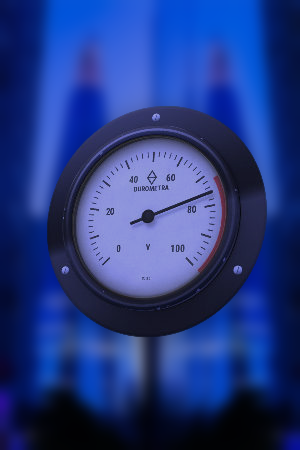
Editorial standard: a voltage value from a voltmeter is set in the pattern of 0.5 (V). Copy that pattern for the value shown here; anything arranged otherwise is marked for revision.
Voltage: 76 (V)
